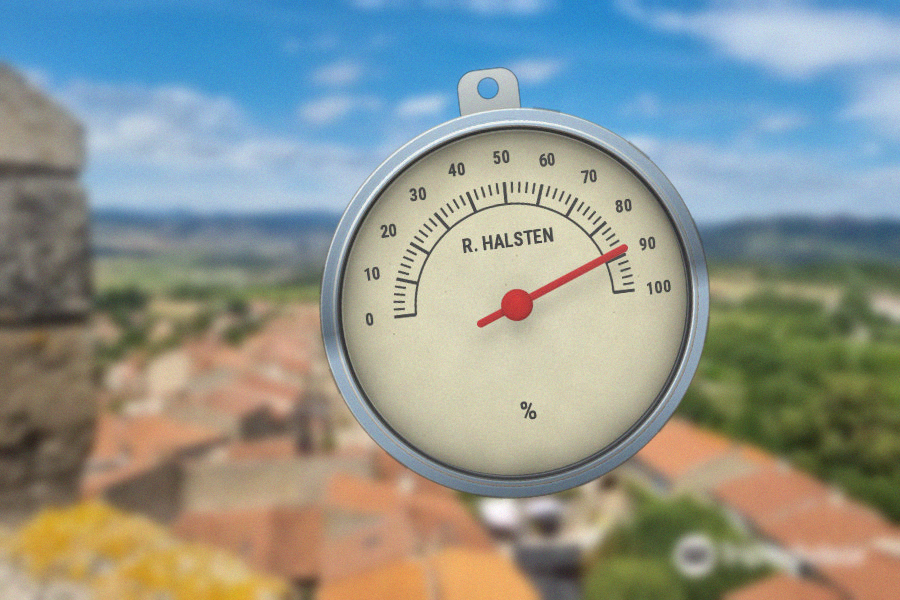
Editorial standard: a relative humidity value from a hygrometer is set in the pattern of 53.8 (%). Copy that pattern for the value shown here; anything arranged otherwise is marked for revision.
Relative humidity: 88 (%)
